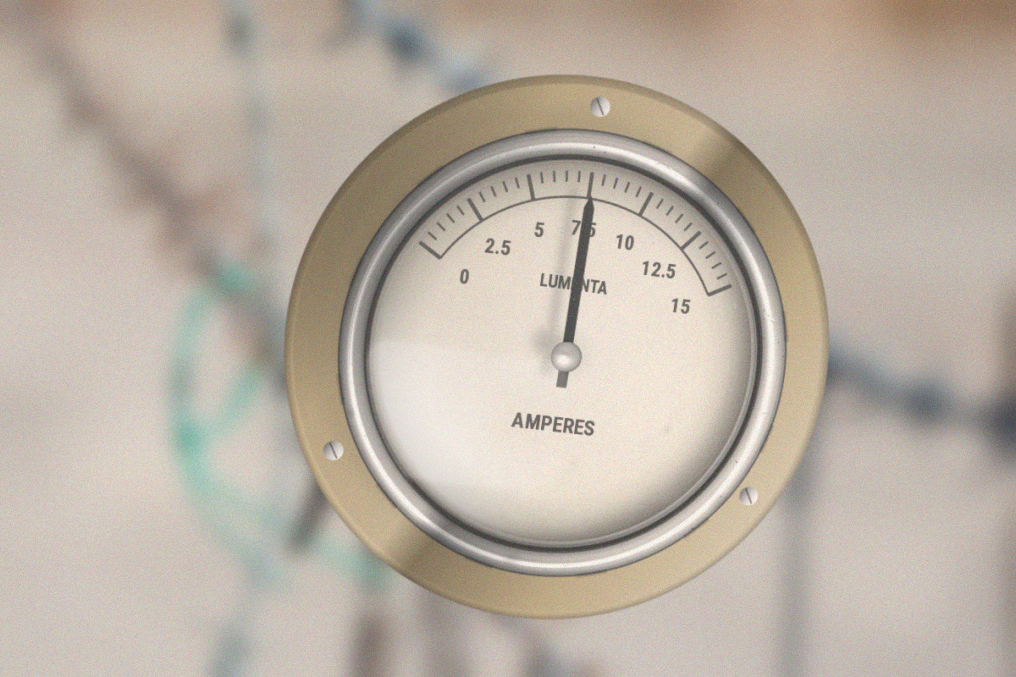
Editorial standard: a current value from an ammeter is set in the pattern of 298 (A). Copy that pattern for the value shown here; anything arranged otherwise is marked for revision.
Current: 7.5 (A)
